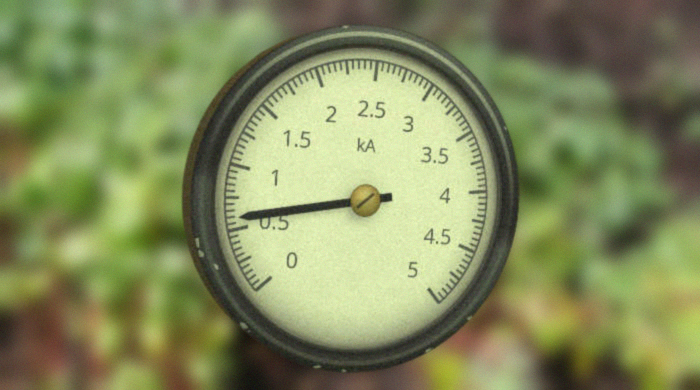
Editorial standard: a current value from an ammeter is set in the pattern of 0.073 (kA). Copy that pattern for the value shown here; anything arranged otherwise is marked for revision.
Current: 0.6 (kA)
